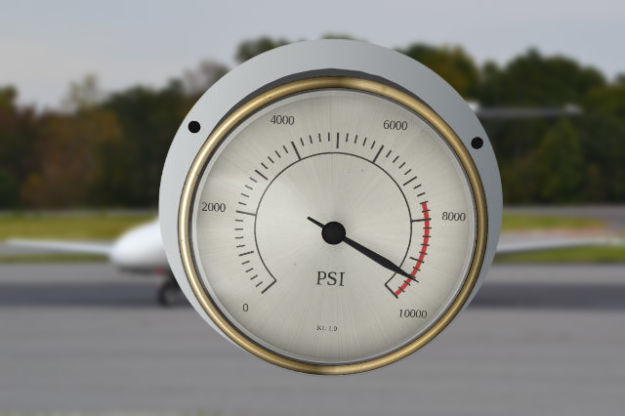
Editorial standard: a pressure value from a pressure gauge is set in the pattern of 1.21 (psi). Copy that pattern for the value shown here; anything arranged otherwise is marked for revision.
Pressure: 9400 (psi)
